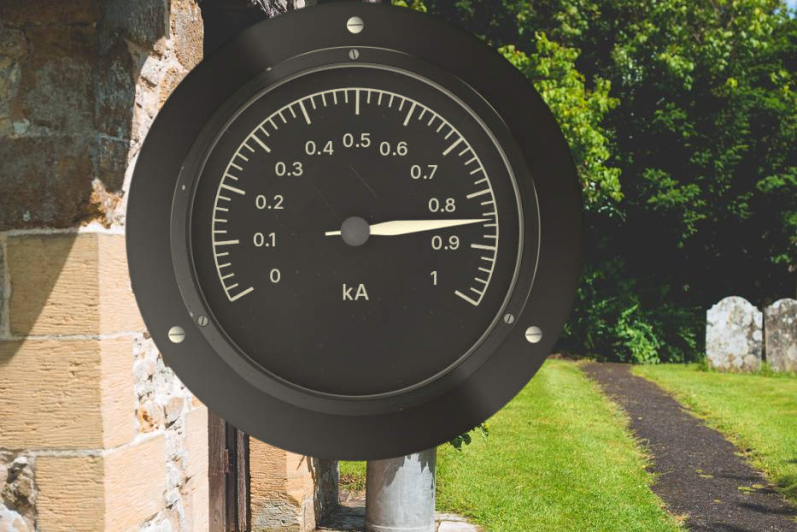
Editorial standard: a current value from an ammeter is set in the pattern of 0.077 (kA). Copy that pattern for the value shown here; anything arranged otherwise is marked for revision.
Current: 0.85 (kA)
